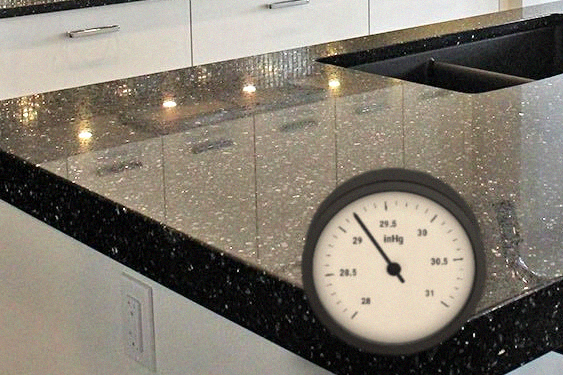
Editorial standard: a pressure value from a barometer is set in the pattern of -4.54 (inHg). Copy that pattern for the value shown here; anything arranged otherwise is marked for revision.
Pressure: 29.2 (inHg)
